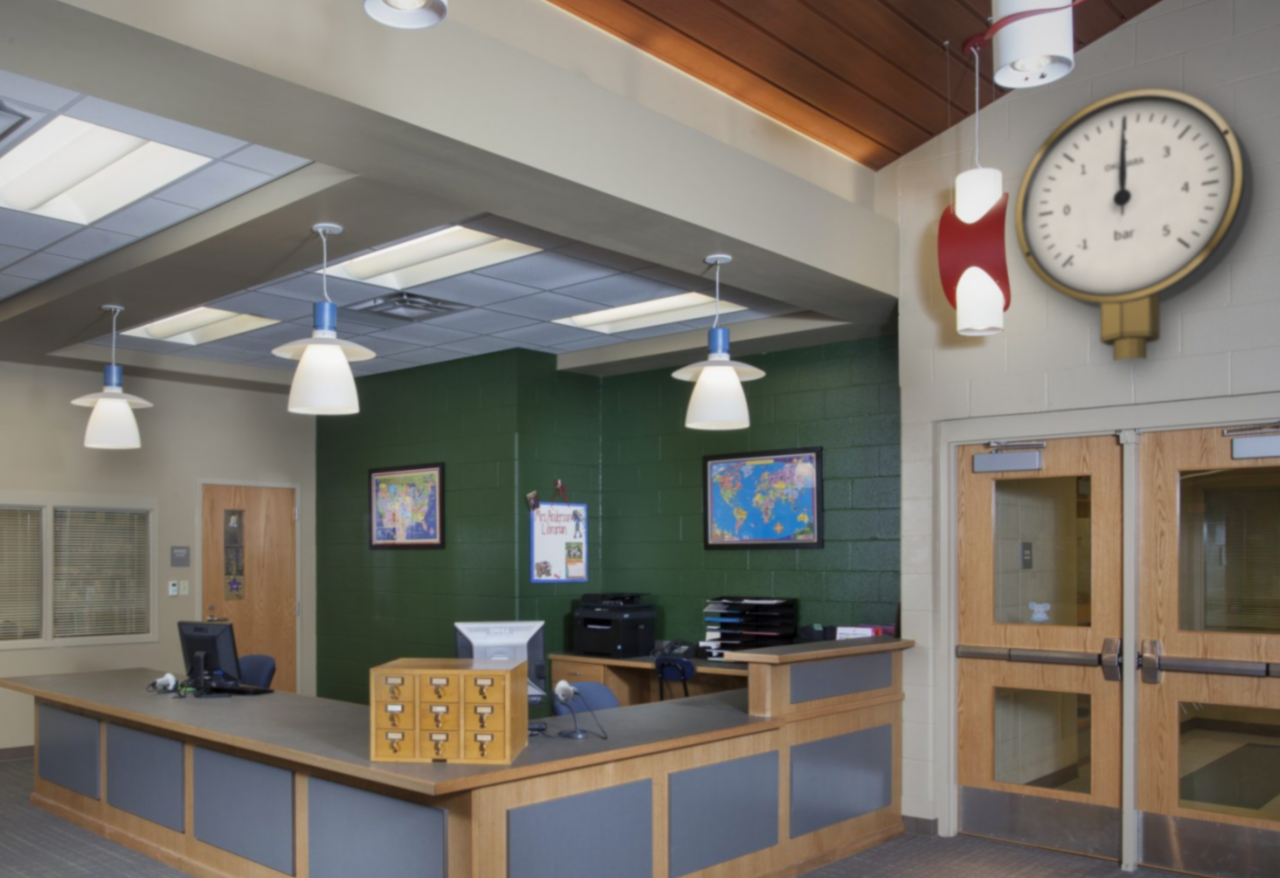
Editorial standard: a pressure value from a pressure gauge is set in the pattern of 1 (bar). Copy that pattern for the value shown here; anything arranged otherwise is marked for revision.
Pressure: 2 (bar)
